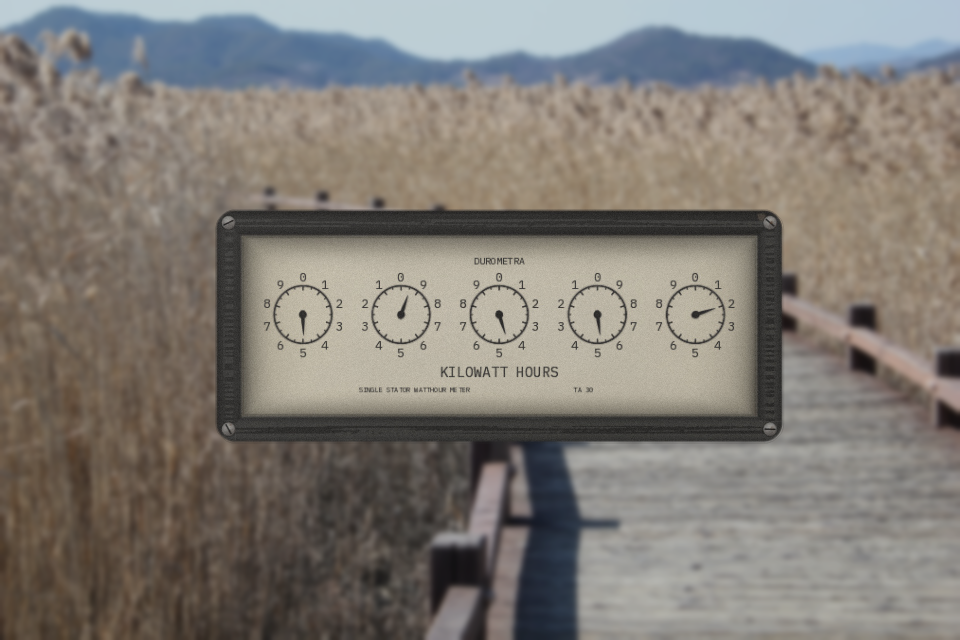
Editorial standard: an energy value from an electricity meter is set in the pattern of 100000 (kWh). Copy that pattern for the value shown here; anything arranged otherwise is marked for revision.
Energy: 49452 (kWh)
